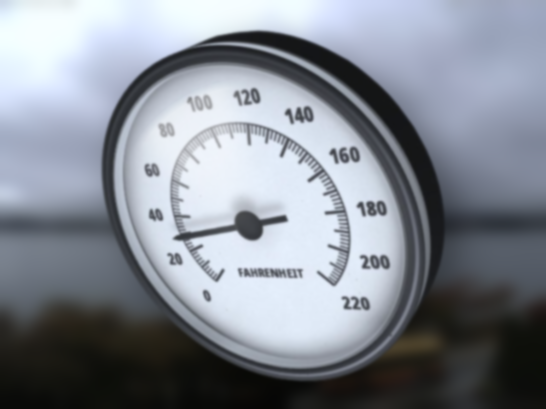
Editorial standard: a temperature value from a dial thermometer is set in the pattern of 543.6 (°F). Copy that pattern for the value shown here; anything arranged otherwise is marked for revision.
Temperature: 30 (°F)
